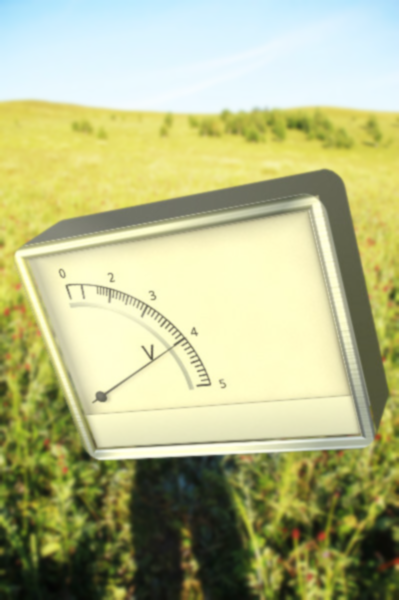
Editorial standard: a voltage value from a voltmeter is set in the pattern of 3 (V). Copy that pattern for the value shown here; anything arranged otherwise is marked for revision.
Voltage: 4 (V)
